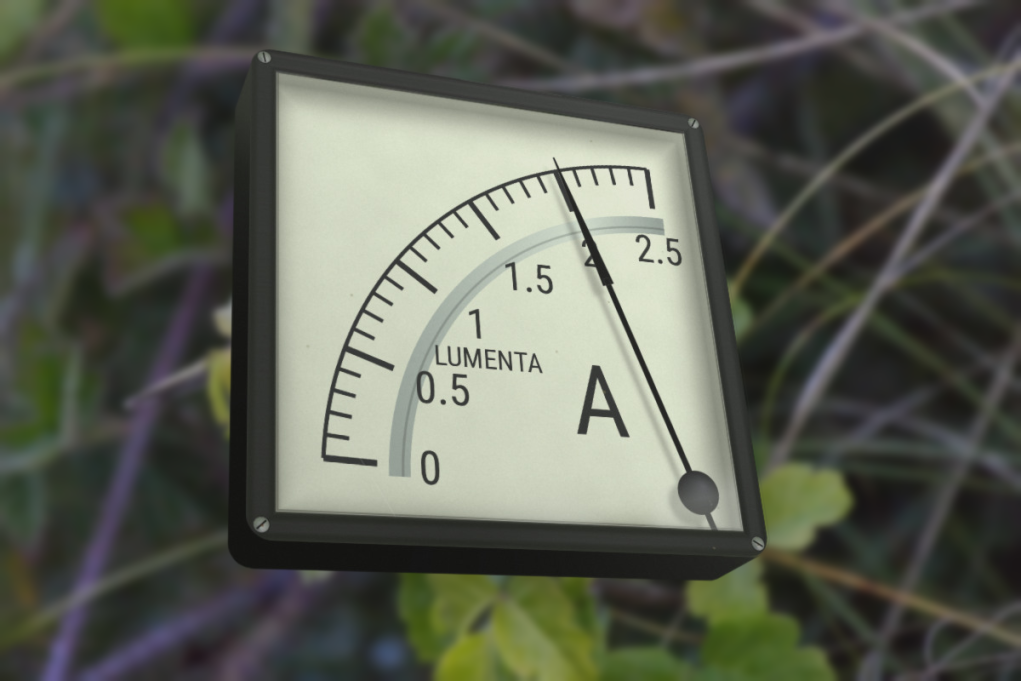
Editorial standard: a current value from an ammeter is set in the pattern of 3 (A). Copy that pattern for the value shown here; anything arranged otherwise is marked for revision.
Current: 2 (A)
